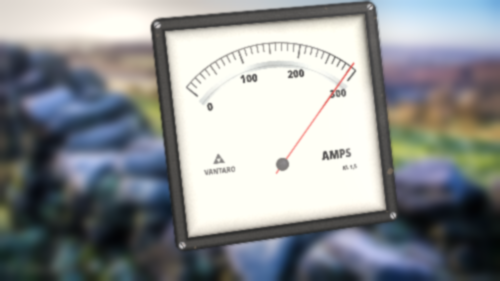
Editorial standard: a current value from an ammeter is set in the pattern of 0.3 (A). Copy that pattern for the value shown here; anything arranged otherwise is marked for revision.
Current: 290 (A)
